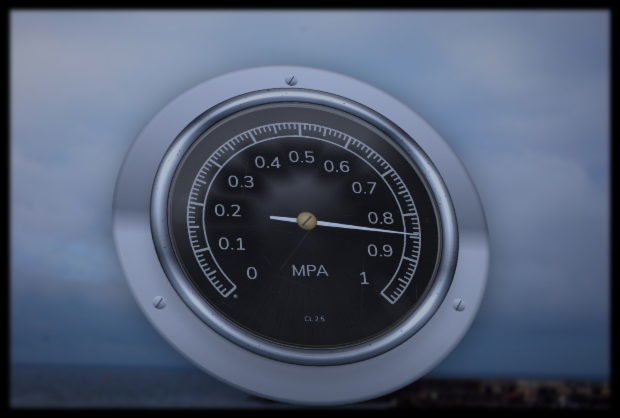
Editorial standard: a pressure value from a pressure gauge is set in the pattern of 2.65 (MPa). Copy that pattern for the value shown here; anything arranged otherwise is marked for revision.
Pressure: 0.85 (MPa)
